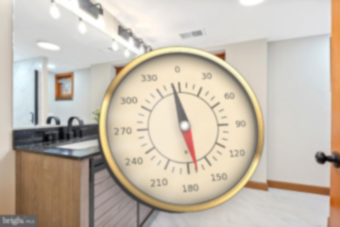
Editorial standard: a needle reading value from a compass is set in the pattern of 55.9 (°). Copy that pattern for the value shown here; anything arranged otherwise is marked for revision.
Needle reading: 170 (°)
